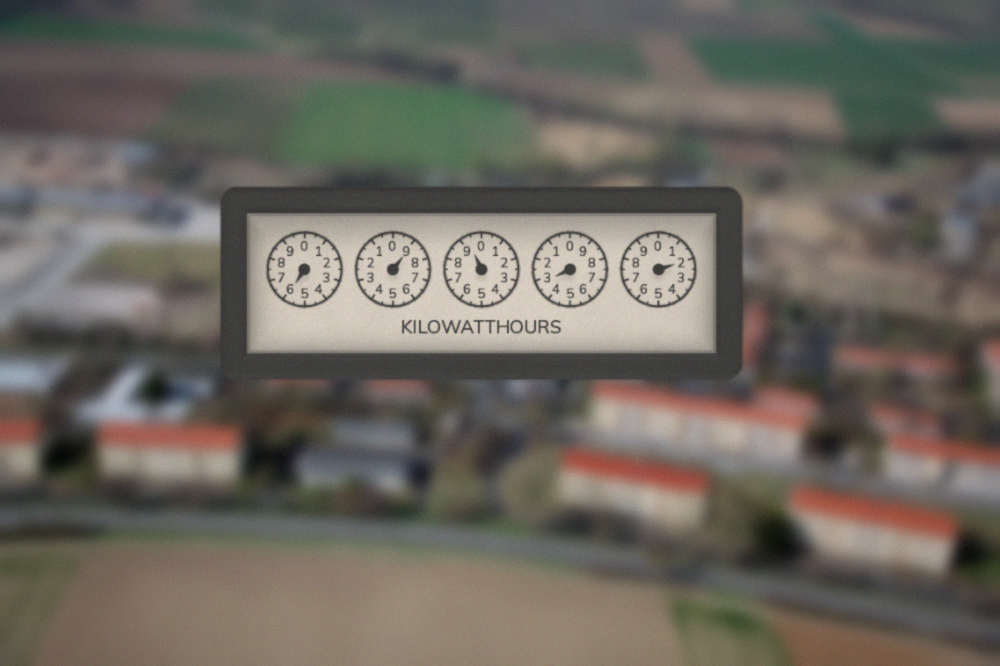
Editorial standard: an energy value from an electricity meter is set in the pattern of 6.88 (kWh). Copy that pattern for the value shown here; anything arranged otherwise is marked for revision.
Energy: 58932 (kWh)
